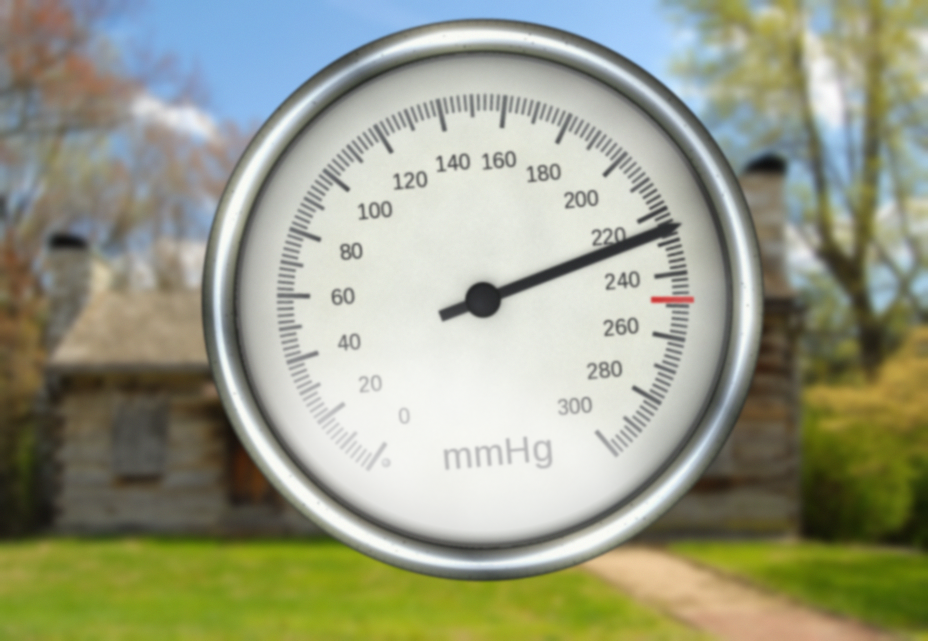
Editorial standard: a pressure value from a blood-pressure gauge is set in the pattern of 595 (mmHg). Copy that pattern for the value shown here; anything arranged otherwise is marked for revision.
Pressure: 226 (mmHg)
